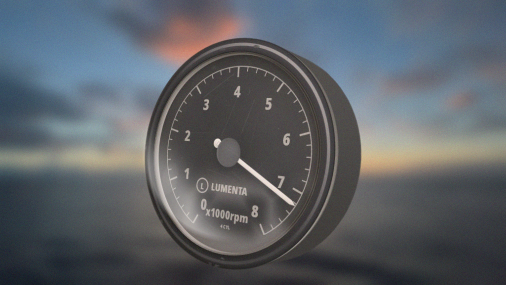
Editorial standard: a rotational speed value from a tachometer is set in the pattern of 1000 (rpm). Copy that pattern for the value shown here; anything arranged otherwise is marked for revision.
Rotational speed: 7200 (rpm)
